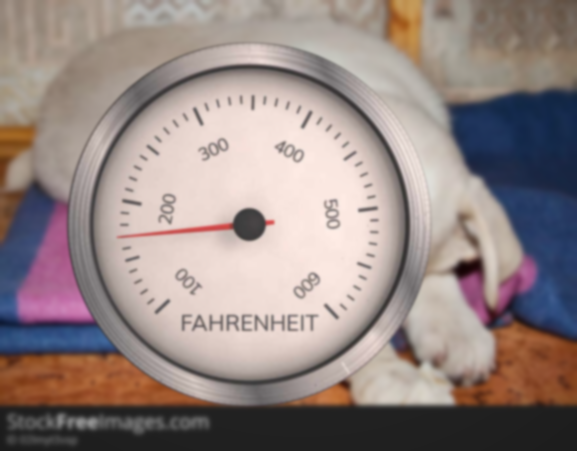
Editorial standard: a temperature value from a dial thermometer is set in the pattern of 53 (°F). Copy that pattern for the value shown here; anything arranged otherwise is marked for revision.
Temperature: 170 (°F)
